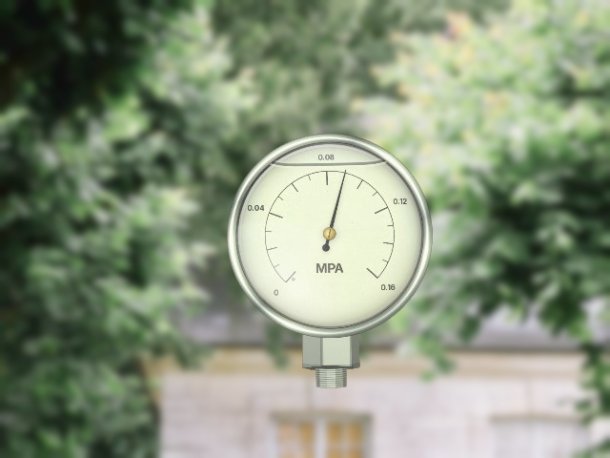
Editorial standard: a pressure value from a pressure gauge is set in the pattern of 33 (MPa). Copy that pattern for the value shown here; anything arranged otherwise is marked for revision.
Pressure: 0.09 (MPa)
